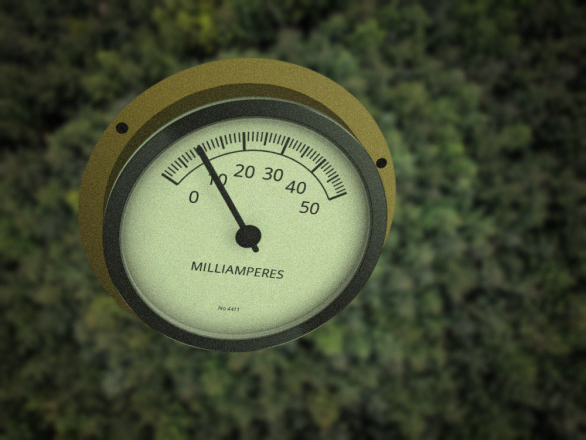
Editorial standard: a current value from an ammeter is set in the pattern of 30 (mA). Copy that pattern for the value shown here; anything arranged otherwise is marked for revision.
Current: 10 (mA)
